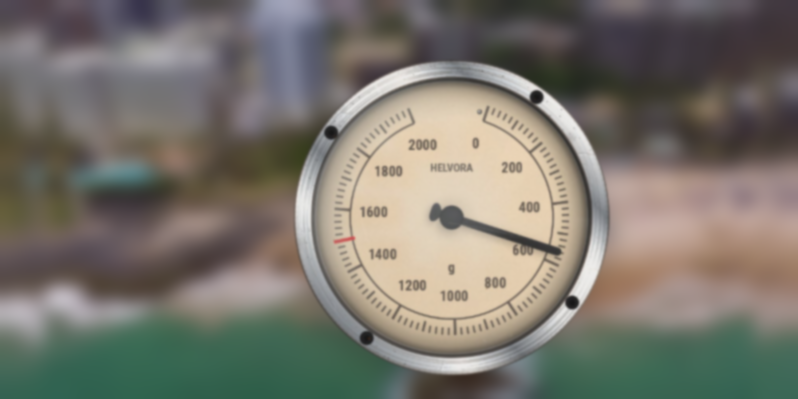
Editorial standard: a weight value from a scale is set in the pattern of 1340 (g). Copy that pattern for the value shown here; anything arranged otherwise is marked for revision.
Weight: 560 (g)
